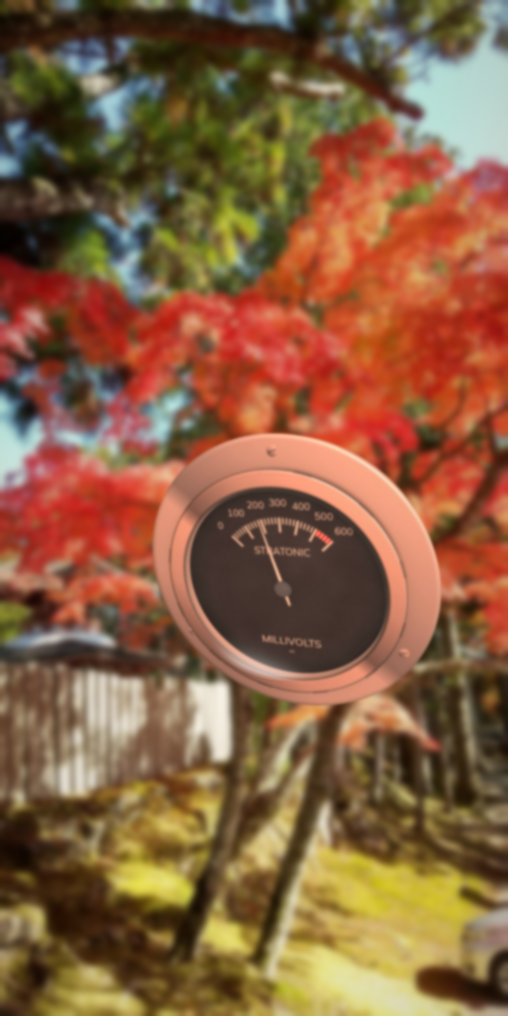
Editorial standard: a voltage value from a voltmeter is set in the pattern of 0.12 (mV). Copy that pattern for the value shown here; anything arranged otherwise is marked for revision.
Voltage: 200 (mV)
